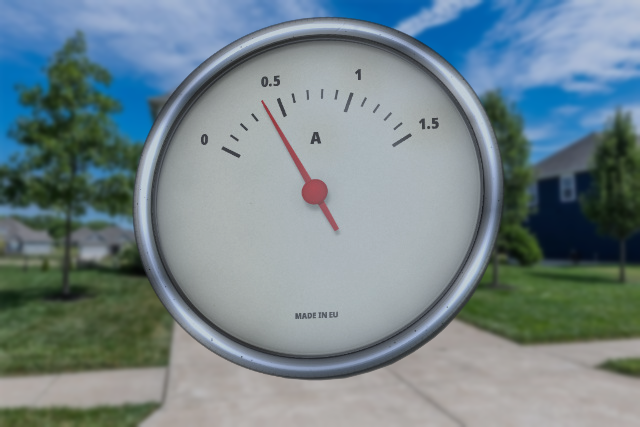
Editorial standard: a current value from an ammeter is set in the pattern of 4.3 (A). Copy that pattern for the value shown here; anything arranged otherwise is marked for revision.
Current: 0.4 (A)
